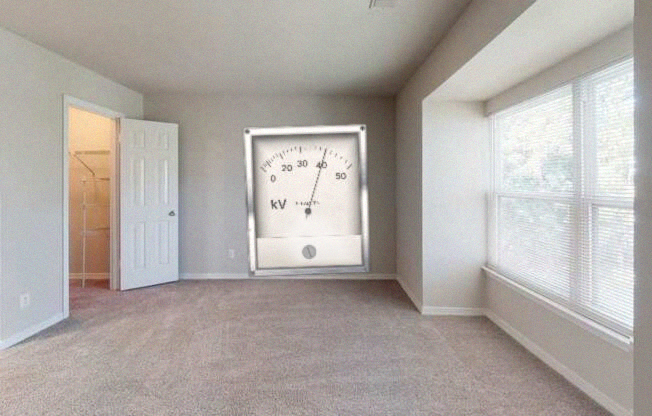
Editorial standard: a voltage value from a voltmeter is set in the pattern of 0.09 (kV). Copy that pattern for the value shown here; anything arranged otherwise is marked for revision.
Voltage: 40 (kV)
